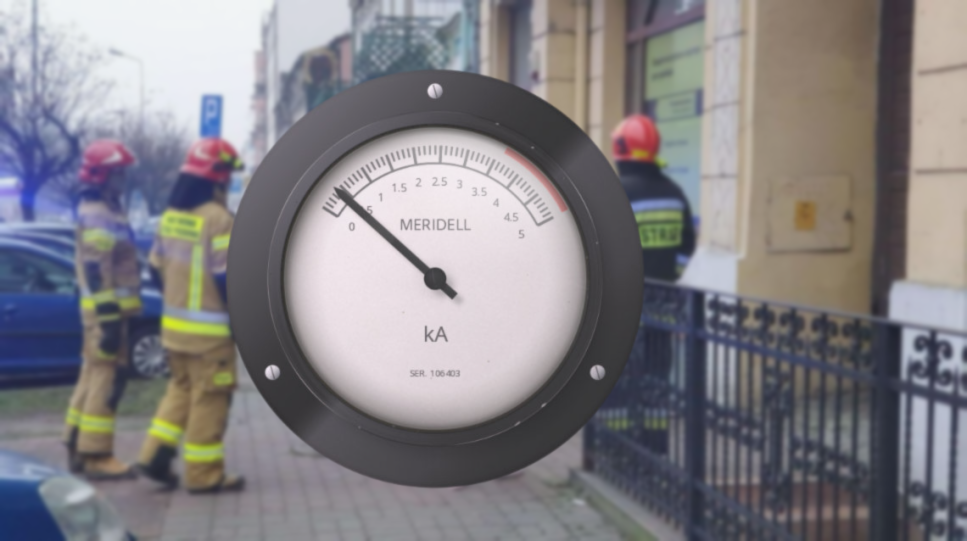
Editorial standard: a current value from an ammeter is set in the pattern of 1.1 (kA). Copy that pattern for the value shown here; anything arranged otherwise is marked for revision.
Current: 0.4 (kA)
